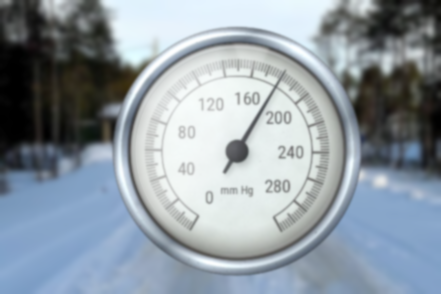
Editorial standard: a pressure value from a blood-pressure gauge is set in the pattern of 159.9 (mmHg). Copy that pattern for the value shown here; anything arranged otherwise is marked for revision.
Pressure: 180 (mmHg)
